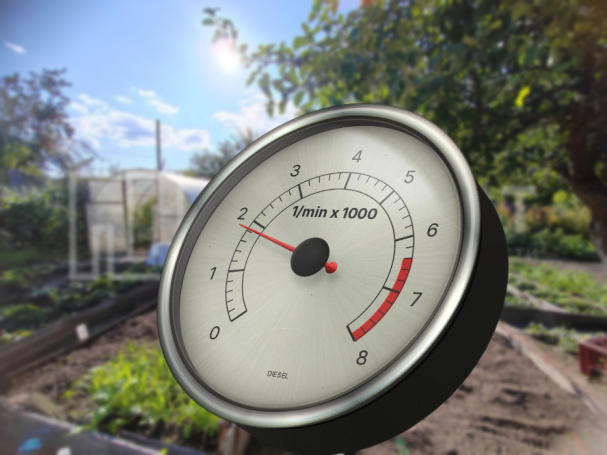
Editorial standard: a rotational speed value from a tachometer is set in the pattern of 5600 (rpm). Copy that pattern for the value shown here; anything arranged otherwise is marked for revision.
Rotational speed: 1800 (rpm)
